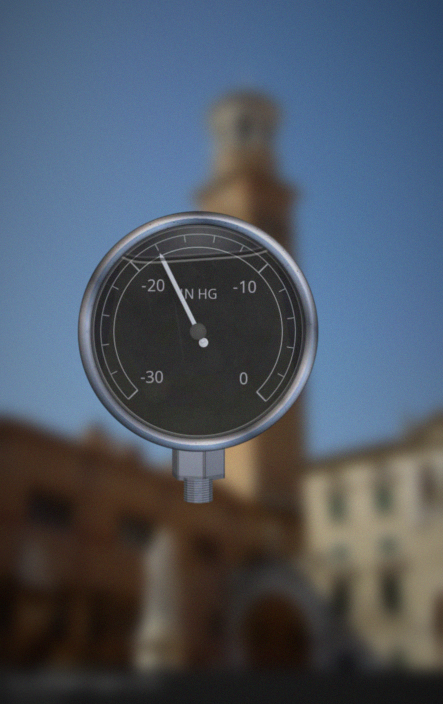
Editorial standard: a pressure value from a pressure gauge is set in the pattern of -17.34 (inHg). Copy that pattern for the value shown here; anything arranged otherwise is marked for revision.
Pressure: -18 (inHg)
